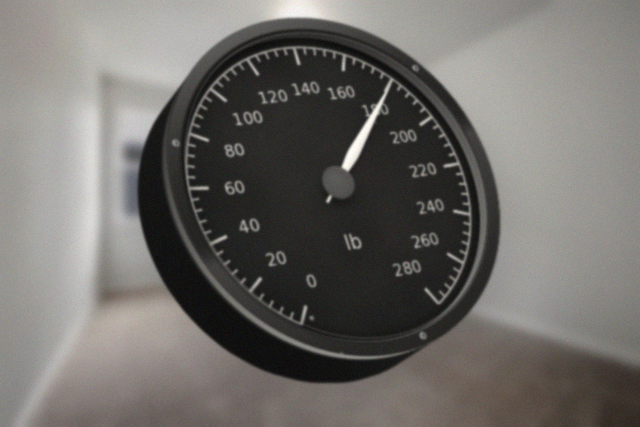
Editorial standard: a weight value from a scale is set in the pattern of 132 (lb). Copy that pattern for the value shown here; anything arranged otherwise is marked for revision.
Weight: 180 (lb)
